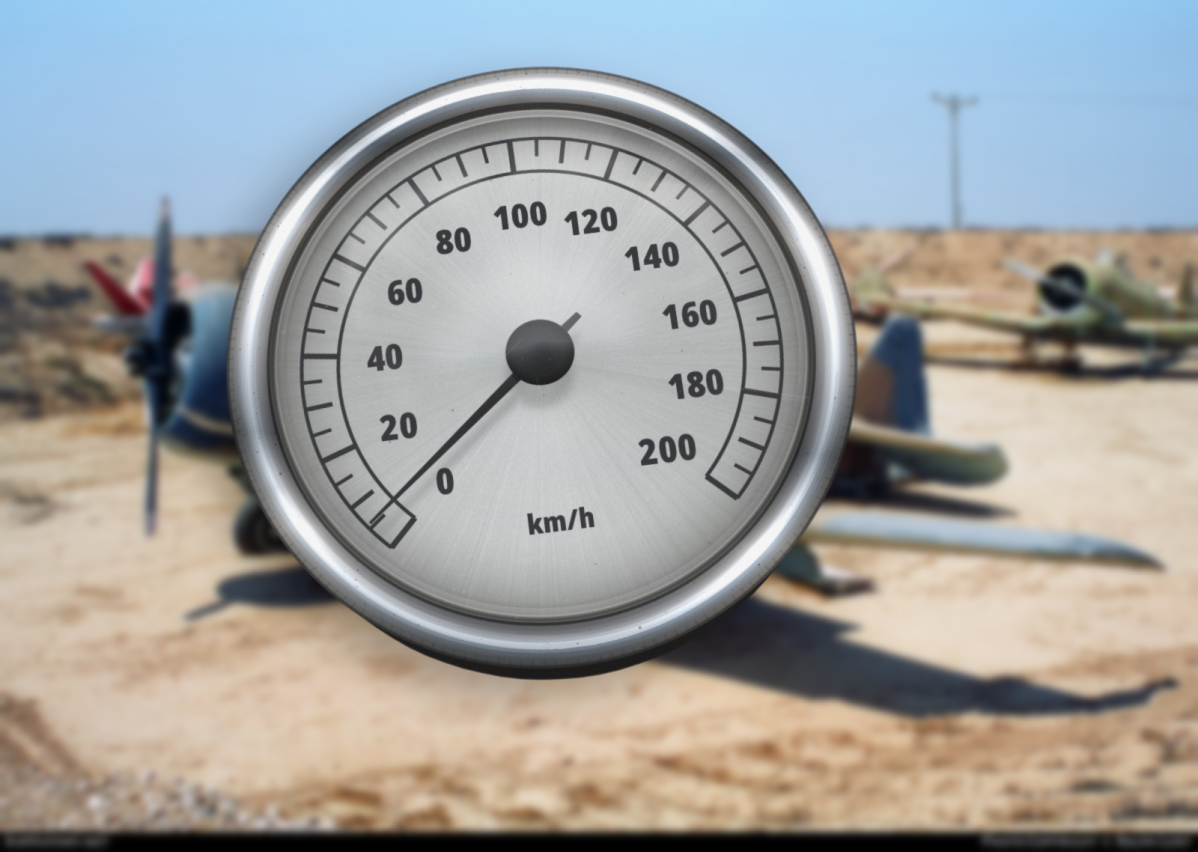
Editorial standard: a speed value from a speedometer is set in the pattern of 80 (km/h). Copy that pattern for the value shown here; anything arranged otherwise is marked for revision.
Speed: 5 (km/h)
